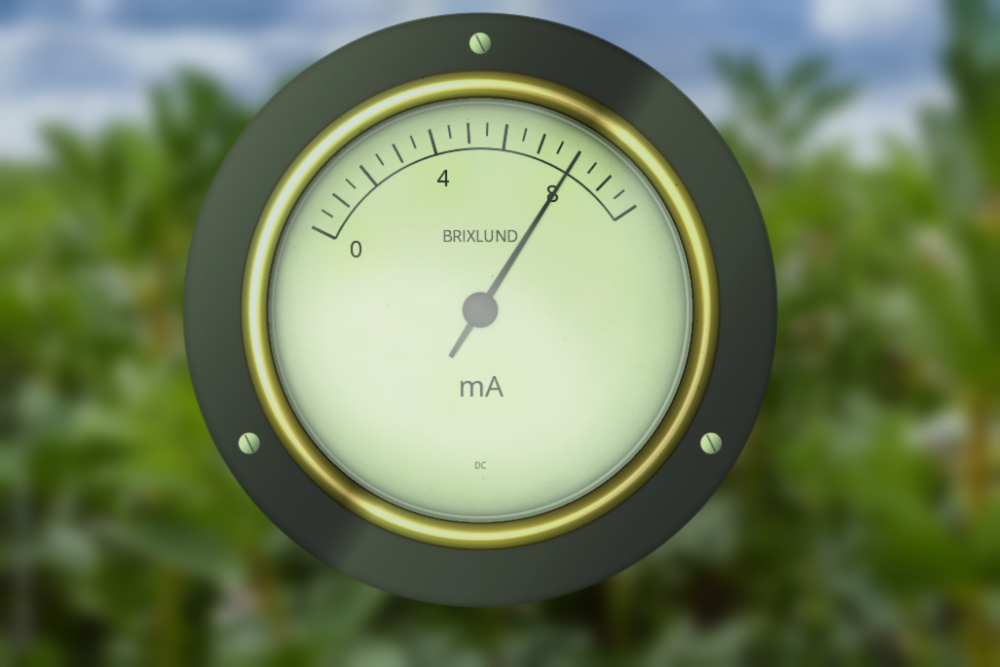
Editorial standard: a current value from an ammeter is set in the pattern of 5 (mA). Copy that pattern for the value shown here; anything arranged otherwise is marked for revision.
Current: 8 (mA)
